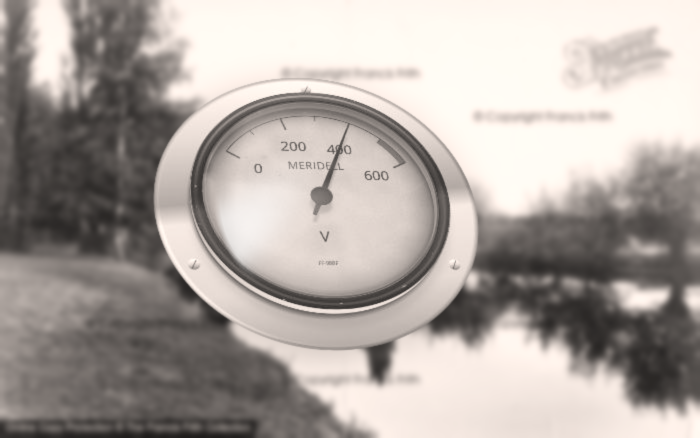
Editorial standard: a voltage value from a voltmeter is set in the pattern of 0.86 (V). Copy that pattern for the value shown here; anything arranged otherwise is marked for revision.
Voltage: 400 (V)
